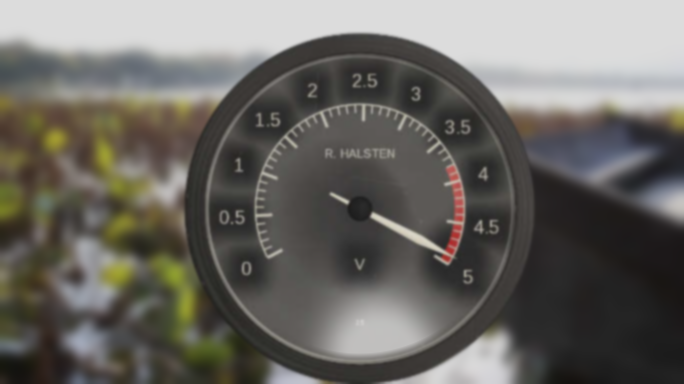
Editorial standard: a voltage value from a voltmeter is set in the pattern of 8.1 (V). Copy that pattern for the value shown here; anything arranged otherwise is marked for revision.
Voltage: 4.9 (V)
